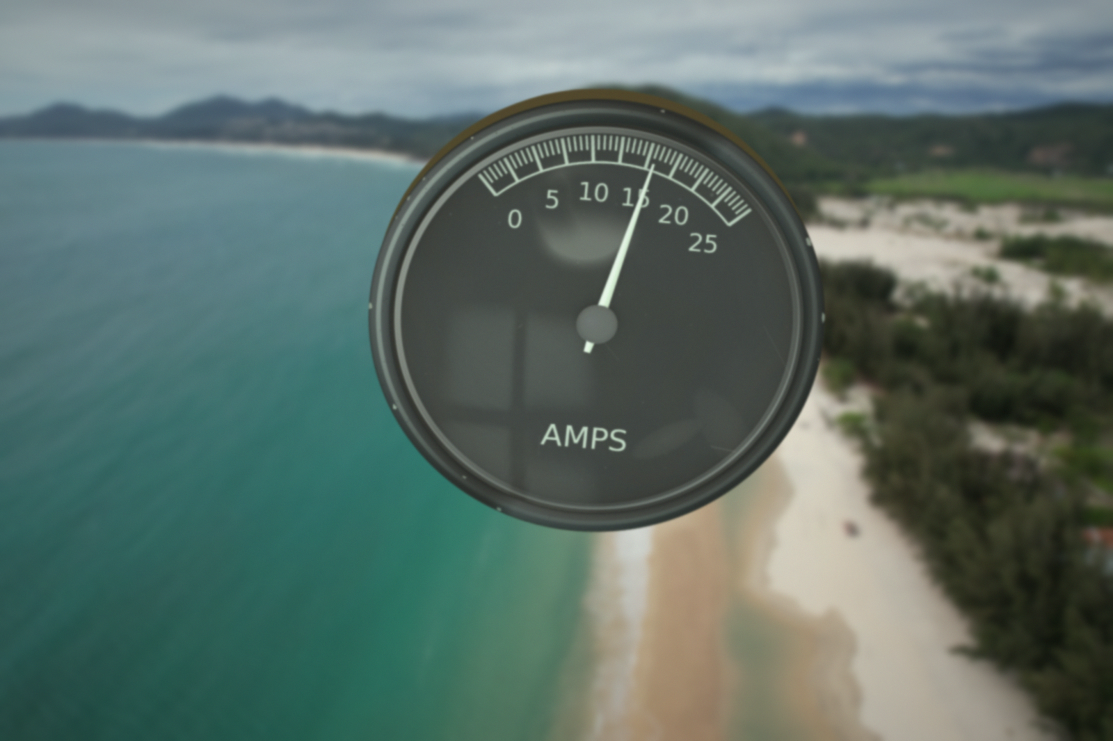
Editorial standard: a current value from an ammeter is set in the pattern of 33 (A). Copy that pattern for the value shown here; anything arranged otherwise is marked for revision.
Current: 15.5 (A)
